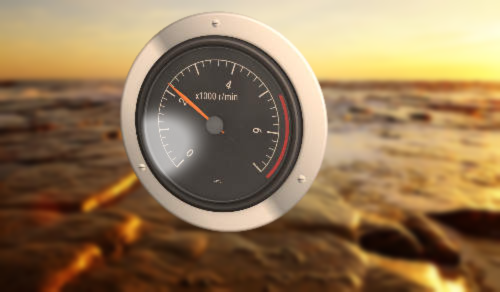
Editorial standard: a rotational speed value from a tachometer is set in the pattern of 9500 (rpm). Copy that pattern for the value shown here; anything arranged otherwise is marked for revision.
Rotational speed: 2200 (rpm)
